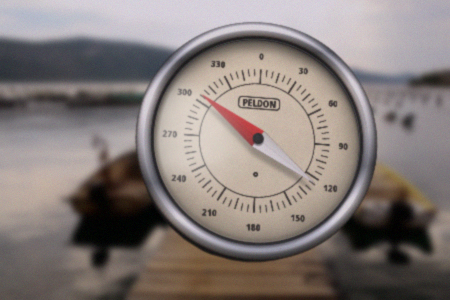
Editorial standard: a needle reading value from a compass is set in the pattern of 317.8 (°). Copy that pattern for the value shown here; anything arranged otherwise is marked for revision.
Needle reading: 305 (°)
